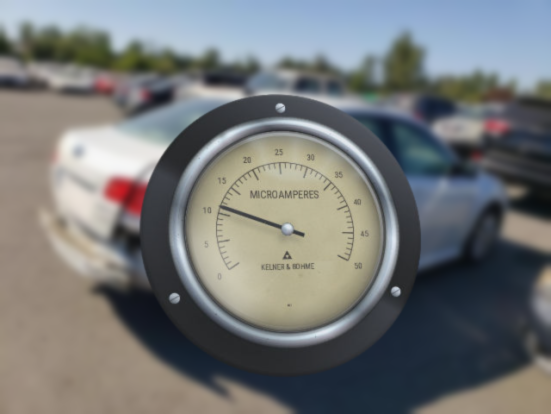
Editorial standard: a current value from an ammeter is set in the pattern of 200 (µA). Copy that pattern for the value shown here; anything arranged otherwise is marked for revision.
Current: 11 (µA)
